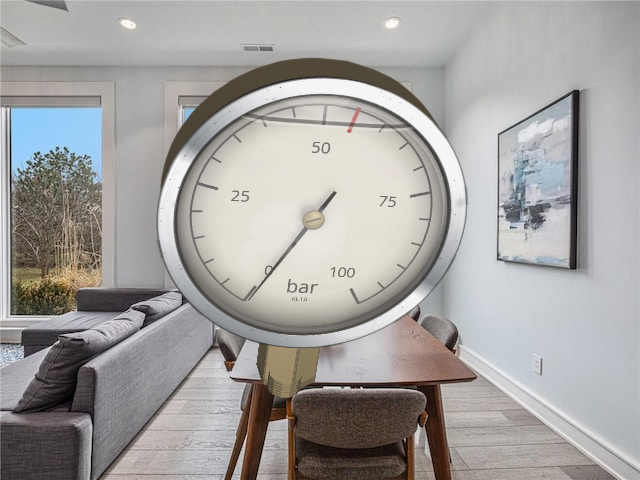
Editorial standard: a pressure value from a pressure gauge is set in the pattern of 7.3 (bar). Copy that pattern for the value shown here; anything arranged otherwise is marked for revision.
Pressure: 0 (bar)
